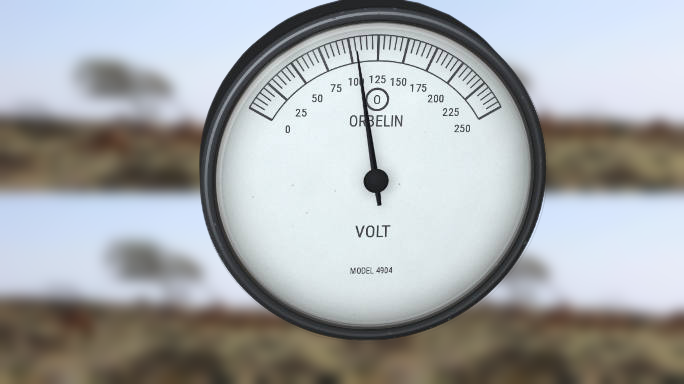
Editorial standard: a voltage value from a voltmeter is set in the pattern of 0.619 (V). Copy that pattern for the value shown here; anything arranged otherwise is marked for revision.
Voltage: 105 (V)
